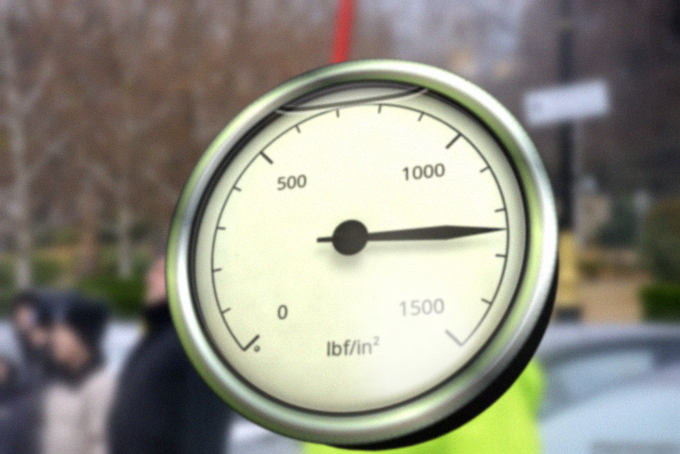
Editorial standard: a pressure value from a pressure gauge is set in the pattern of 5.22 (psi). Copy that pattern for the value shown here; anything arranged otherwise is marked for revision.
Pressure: 1250 (psi)
